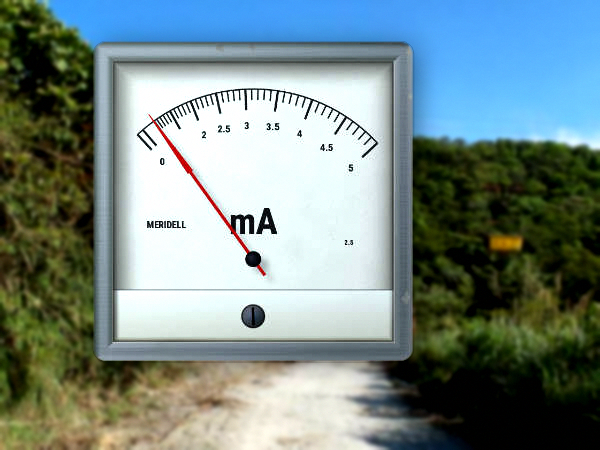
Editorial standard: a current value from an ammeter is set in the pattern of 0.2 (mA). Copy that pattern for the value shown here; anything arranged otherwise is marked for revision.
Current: 1 (mA)
